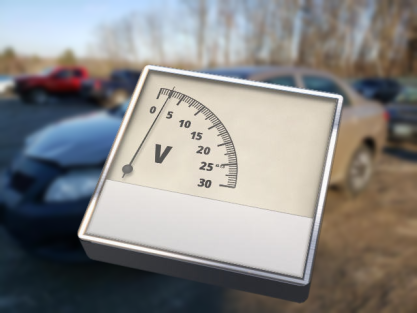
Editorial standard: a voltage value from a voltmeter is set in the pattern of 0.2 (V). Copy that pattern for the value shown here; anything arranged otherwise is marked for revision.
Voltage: 2.5 (V)
